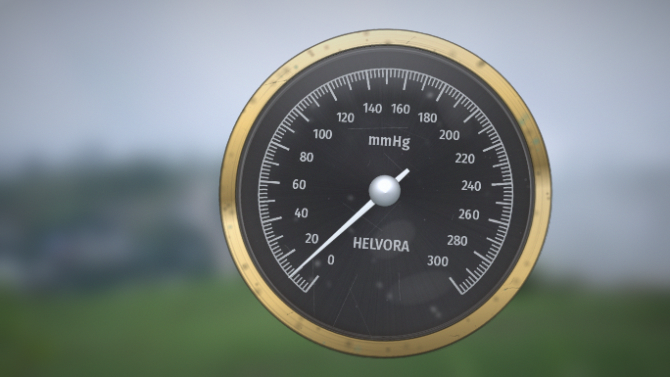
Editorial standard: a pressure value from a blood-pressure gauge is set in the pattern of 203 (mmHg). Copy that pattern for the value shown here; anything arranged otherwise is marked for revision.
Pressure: 10 (mmHg)
